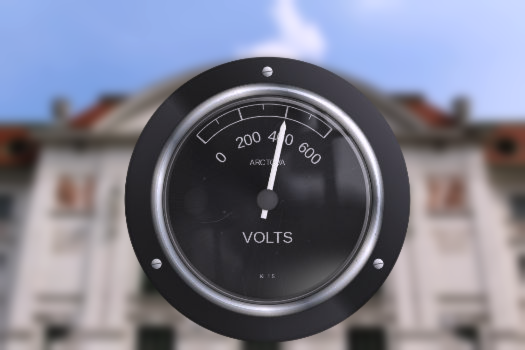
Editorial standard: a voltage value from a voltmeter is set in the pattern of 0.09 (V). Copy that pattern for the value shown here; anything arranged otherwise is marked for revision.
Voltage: 400 (V)
